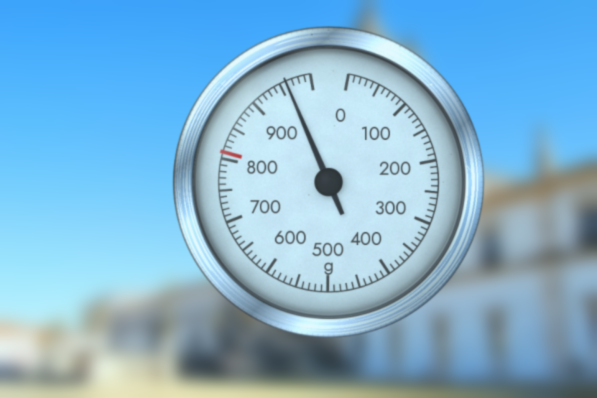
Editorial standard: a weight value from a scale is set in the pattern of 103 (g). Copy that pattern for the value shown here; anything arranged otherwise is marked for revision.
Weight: 960 (g)
